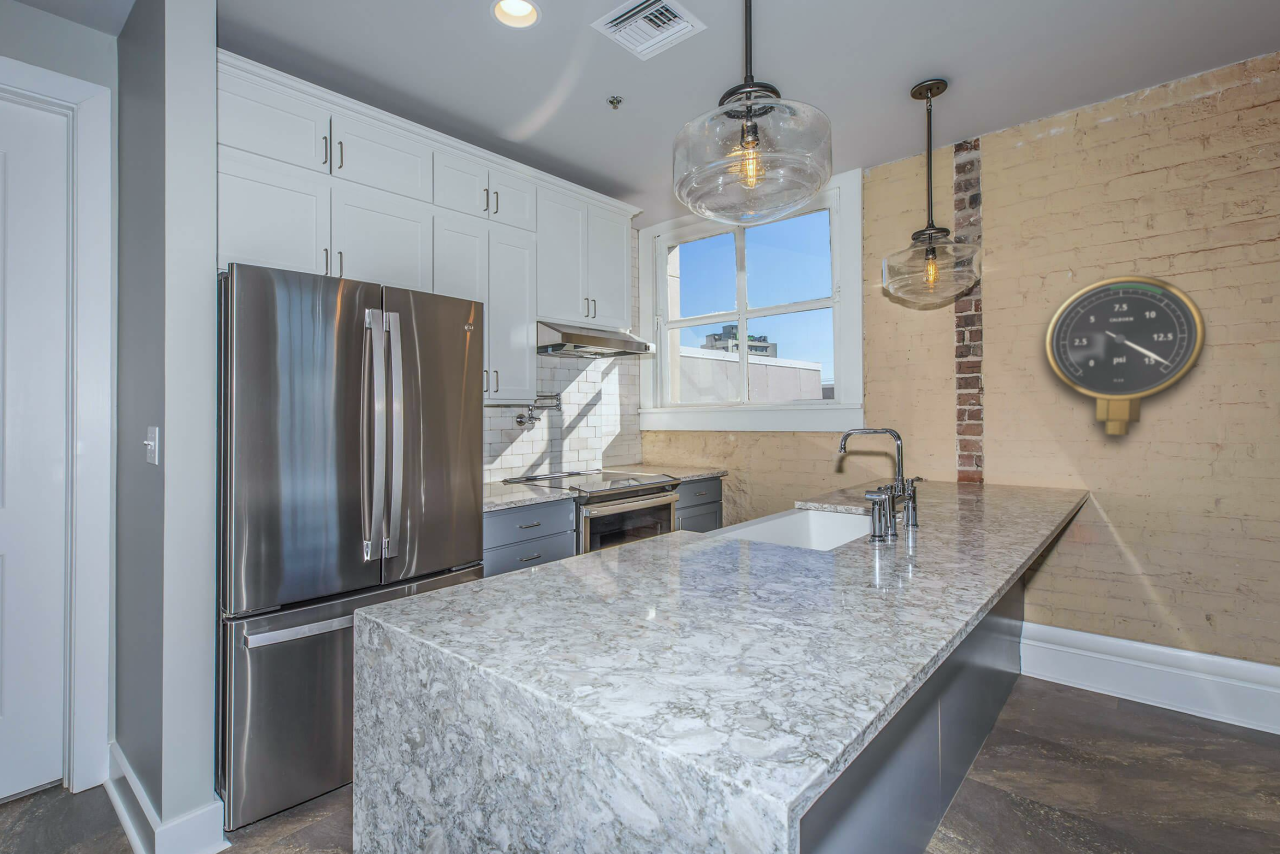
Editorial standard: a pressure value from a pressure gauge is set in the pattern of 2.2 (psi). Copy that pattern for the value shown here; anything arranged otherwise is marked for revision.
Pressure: 14.5 (psi)
